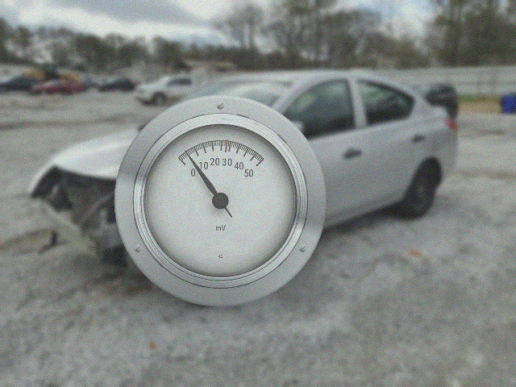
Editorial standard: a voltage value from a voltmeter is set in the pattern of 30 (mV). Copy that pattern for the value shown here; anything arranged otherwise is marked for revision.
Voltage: 5 (mV)
